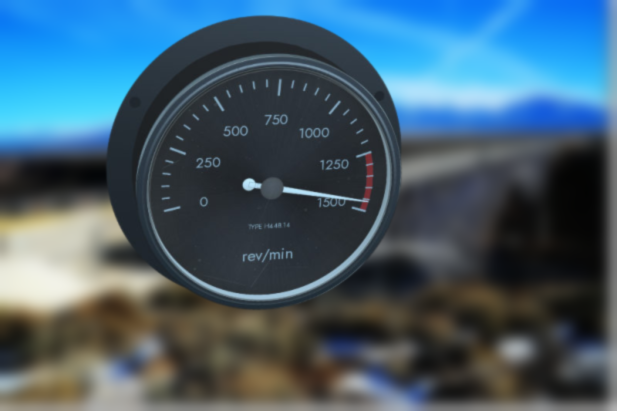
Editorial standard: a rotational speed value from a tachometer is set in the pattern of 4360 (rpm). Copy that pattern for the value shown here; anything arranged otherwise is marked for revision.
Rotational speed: 1450 (rpm)
